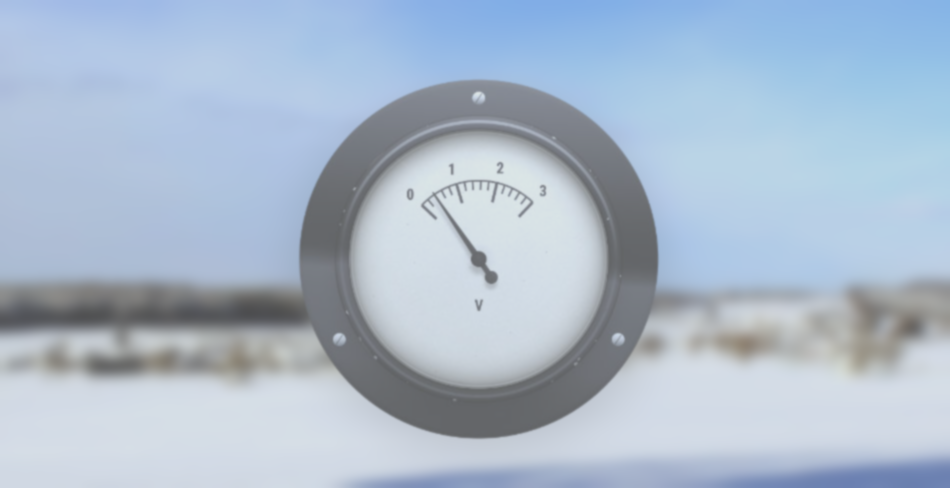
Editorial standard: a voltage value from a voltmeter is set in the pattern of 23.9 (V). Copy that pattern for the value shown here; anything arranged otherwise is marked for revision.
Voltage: 0.4 (V)
